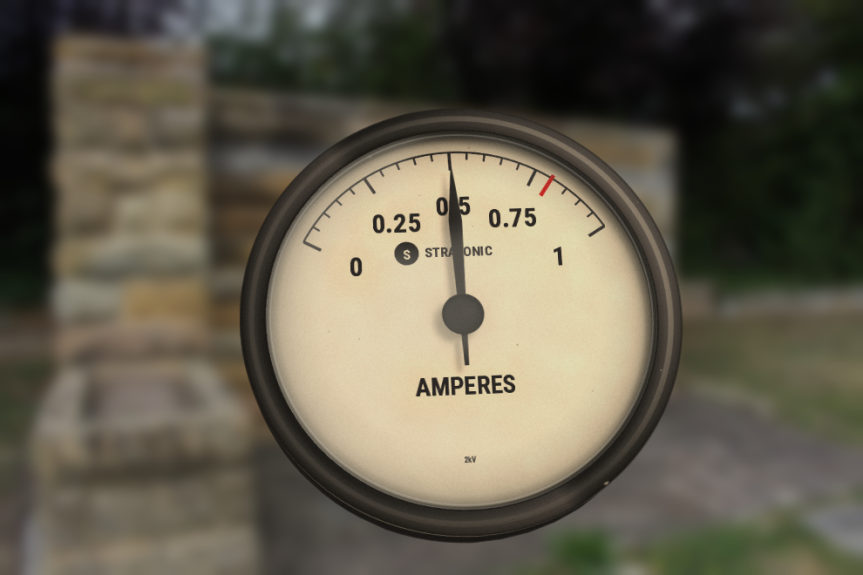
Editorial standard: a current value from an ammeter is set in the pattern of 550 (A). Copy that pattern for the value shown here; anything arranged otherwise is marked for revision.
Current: 0.5 (A)
